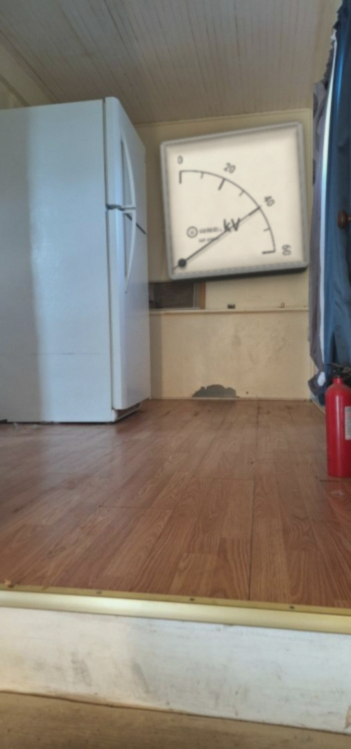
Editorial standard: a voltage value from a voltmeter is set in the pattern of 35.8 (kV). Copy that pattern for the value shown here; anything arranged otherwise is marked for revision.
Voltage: 40 (kV)
